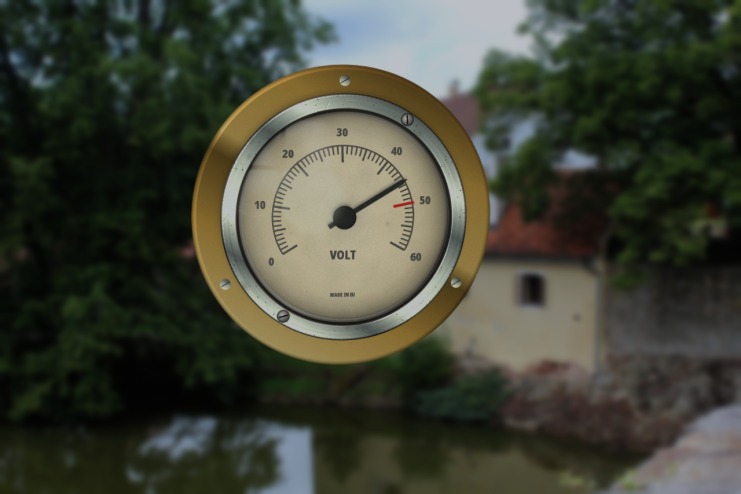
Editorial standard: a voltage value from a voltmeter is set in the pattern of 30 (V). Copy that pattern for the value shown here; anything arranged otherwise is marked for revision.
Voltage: 45 (V)
